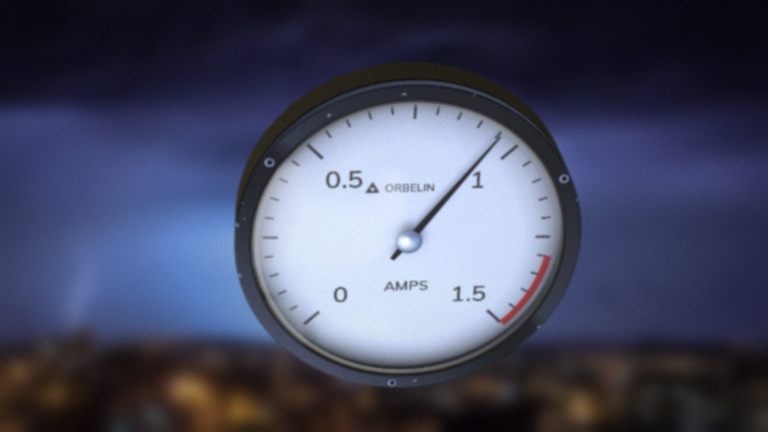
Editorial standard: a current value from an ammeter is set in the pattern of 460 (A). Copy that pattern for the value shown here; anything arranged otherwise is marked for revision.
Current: 0.95 (A)
